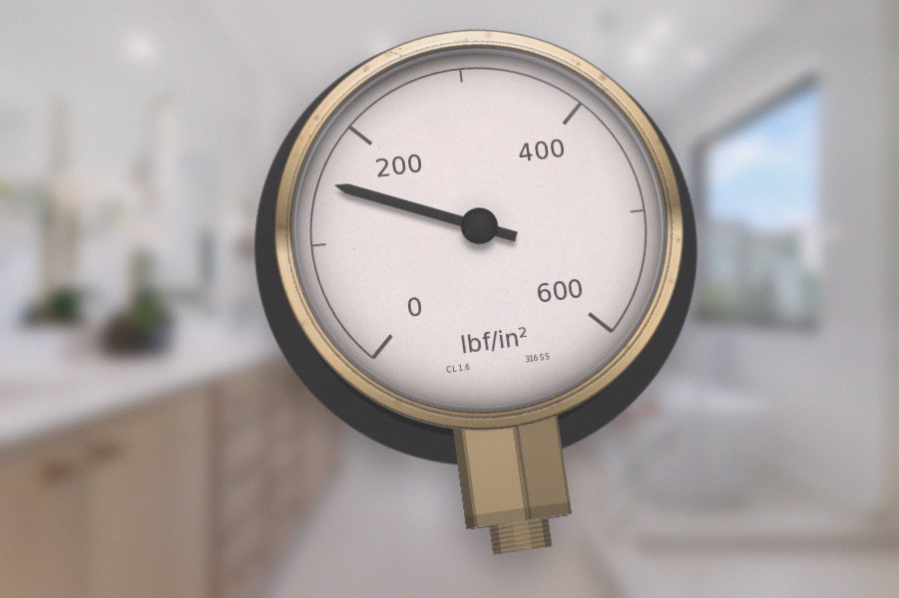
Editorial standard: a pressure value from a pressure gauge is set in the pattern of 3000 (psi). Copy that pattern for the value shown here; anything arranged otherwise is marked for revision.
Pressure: 150 (psi)
